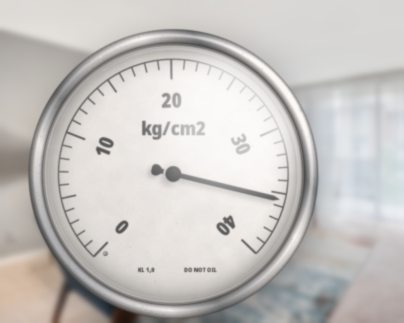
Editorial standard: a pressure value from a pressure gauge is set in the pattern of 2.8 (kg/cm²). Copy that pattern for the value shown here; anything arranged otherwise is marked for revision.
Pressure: 35.5 (kg/cm²)
